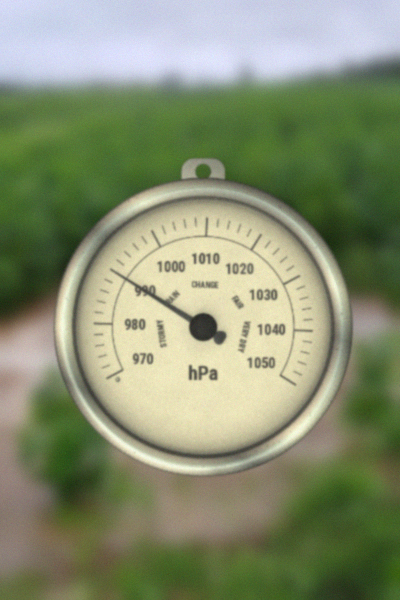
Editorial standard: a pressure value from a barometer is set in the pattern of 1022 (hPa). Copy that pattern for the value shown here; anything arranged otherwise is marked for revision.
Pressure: 990 (hPa)
